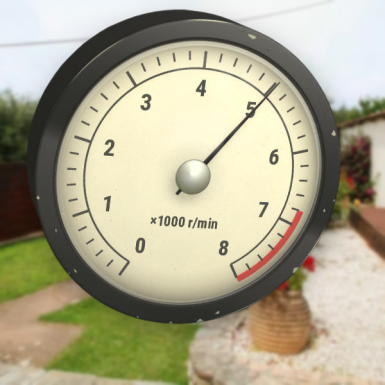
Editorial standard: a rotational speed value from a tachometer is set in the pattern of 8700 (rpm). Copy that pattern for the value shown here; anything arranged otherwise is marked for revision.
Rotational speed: 5000 (rpm)
